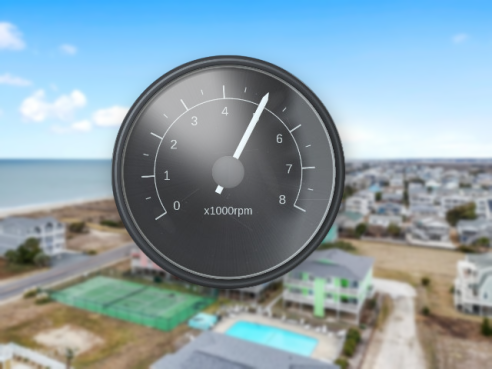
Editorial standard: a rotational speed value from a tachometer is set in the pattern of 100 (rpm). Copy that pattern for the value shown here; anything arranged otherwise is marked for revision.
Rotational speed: 5000 (rpm)
